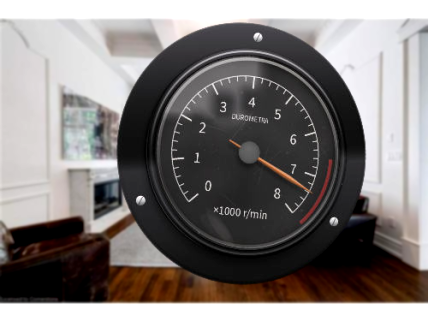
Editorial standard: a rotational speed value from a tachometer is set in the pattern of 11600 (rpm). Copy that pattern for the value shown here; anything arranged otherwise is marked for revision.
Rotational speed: 7400 (rpm)
